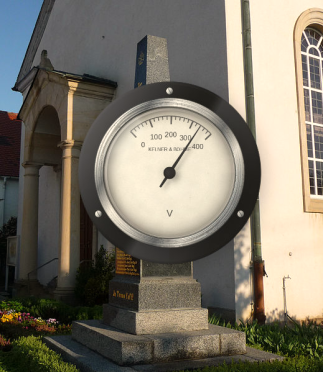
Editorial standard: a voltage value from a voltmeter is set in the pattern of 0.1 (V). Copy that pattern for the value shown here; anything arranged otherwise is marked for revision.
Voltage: 340 (V)
